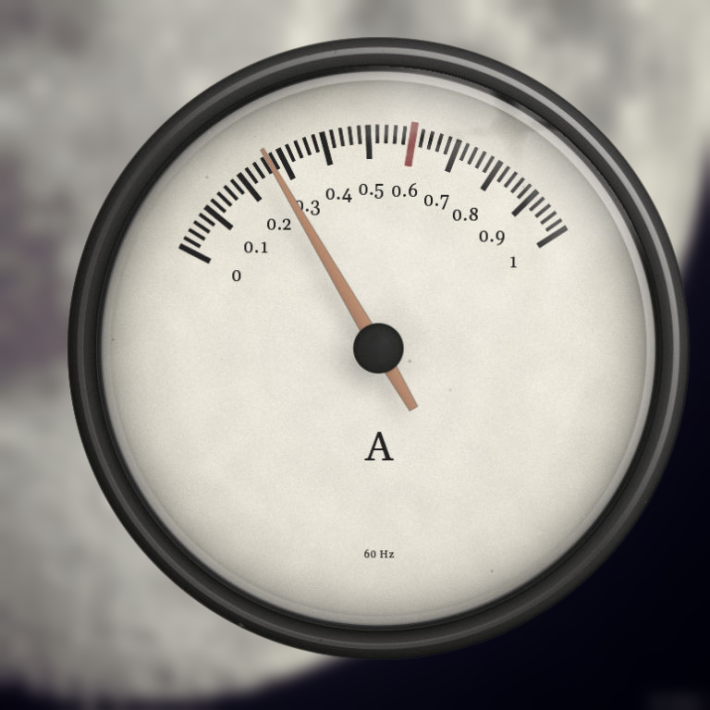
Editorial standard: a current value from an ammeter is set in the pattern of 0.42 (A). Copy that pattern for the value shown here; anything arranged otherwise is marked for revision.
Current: 0.27 (A)
